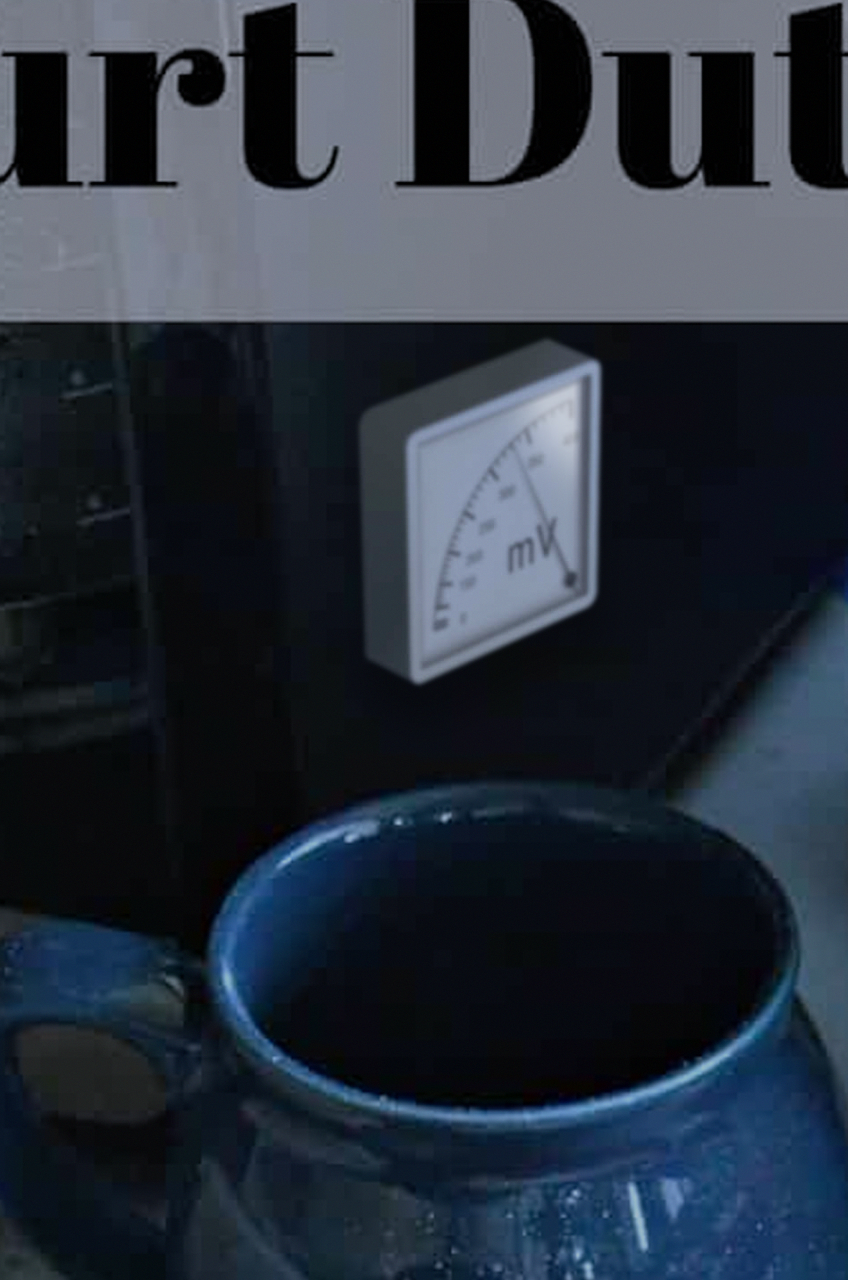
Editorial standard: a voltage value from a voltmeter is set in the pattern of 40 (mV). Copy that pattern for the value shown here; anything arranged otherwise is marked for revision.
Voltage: 330 (mV)
